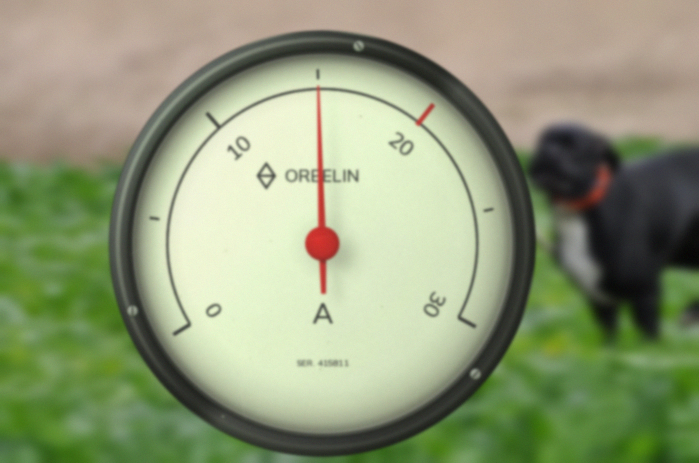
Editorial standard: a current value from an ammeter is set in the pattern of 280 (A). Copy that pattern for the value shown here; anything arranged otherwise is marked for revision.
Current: 15 (A)
